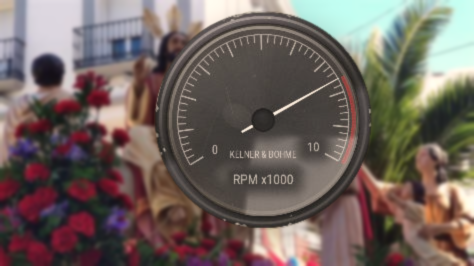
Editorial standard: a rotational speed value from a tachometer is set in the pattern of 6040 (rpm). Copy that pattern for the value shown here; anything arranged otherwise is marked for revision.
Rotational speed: 7600 (rpm)
